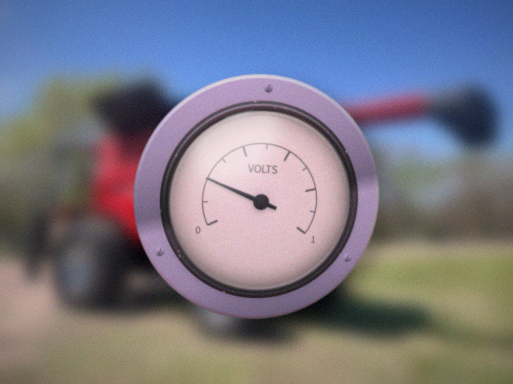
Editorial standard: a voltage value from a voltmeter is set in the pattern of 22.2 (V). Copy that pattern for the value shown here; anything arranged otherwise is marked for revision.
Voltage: 0.2 (V)
